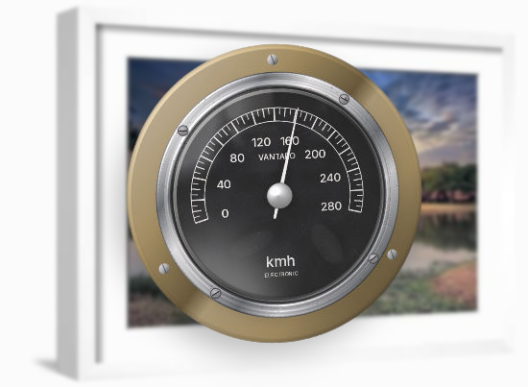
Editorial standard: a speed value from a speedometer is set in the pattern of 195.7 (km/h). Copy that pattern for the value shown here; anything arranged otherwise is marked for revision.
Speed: 160 (km/h)
